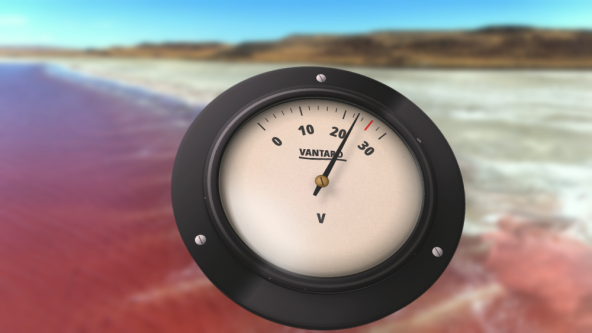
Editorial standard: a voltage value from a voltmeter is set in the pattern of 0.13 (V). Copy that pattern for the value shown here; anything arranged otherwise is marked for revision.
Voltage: 23 (V)
